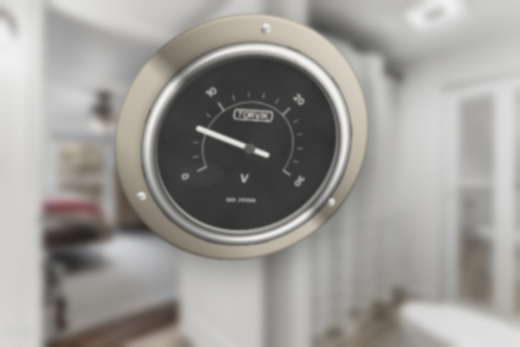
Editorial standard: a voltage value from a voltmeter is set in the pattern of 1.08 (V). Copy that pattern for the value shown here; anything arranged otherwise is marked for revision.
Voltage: 6 (V)
